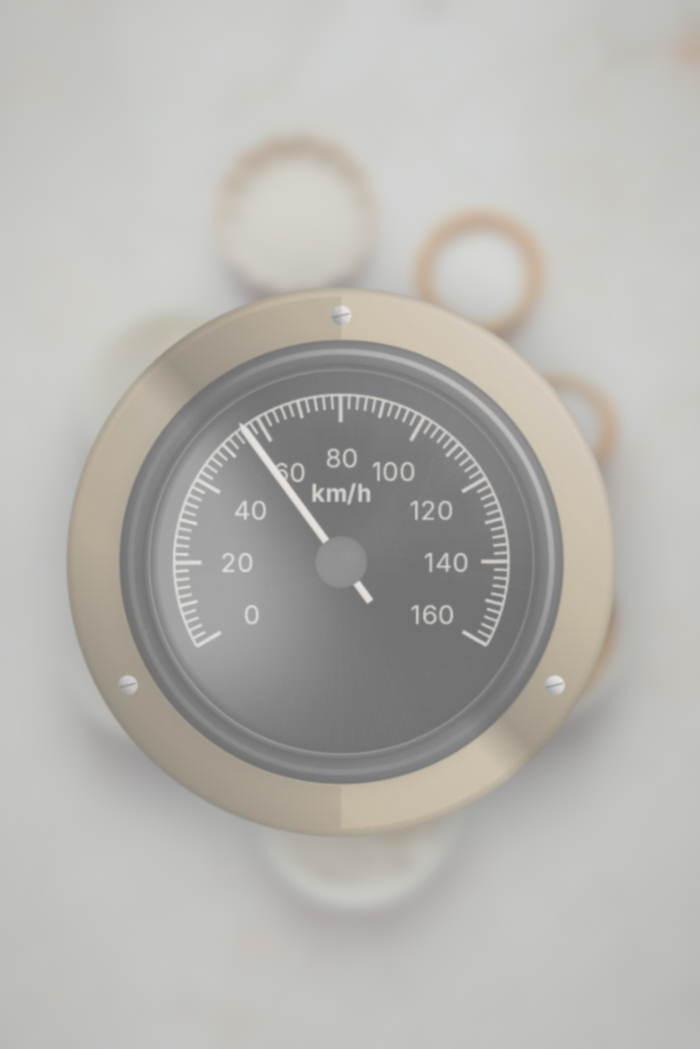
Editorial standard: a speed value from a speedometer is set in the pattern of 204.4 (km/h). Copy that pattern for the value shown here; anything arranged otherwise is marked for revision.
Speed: 56 (km/h)
